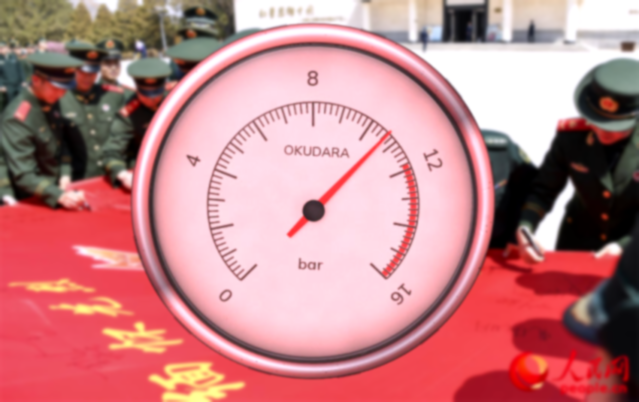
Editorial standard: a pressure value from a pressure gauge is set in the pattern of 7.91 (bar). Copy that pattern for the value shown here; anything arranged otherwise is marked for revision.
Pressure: 10.6 (bar)
